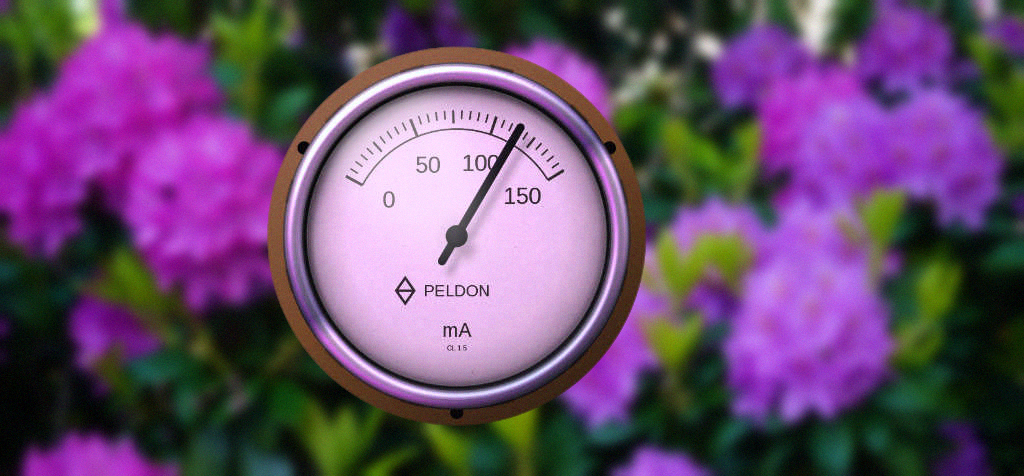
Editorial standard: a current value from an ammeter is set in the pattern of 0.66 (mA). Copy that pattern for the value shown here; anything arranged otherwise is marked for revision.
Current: 115 (mA)
